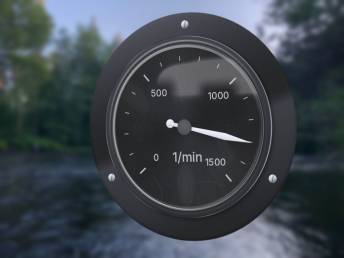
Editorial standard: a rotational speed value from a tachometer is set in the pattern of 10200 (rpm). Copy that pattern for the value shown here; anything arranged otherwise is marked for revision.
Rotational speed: 1300 (rpm)
